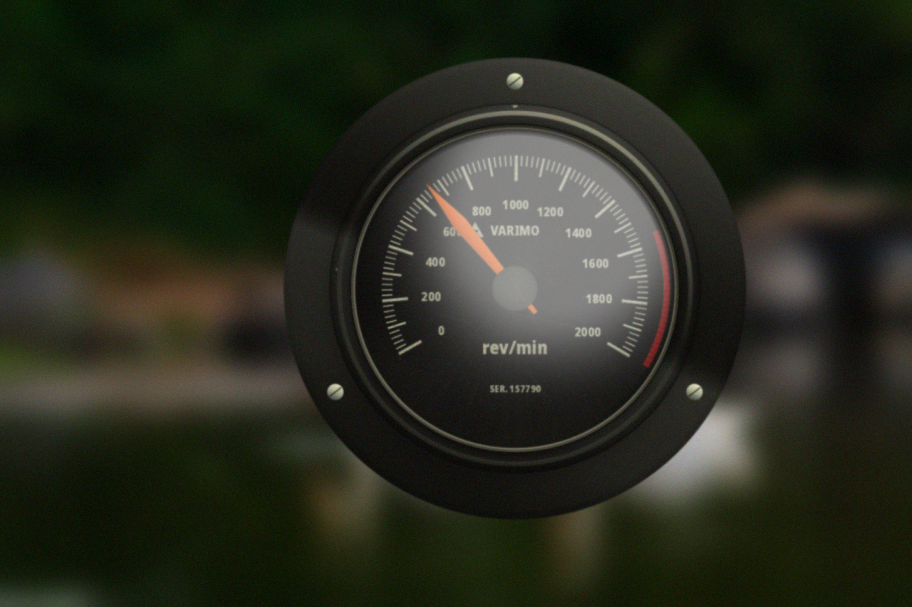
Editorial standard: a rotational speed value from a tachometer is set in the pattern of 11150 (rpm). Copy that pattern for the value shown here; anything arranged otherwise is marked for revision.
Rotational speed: 660 (rpm)
